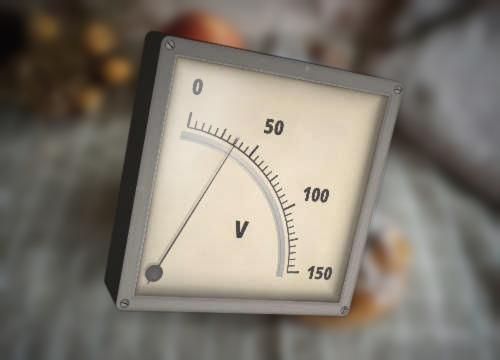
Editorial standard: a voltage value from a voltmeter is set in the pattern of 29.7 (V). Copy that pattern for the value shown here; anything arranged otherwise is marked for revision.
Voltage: 35 (V)
